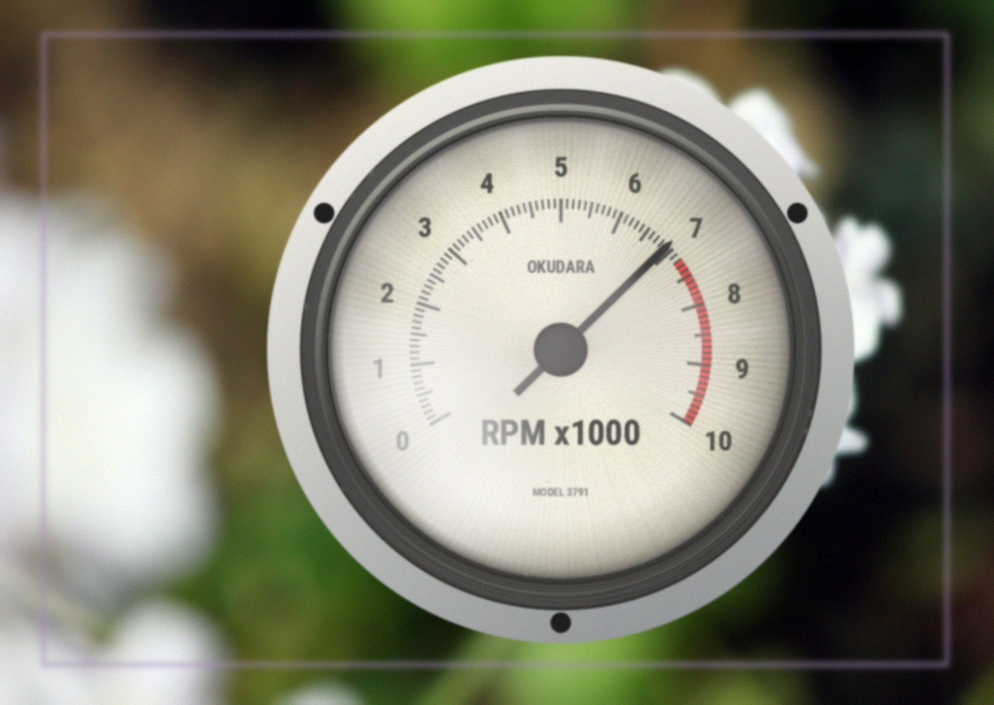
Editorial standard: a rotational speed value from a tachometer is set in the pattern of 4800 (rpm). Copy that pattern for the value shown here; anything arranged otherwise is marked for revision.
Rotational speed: 6900 (rpm)
